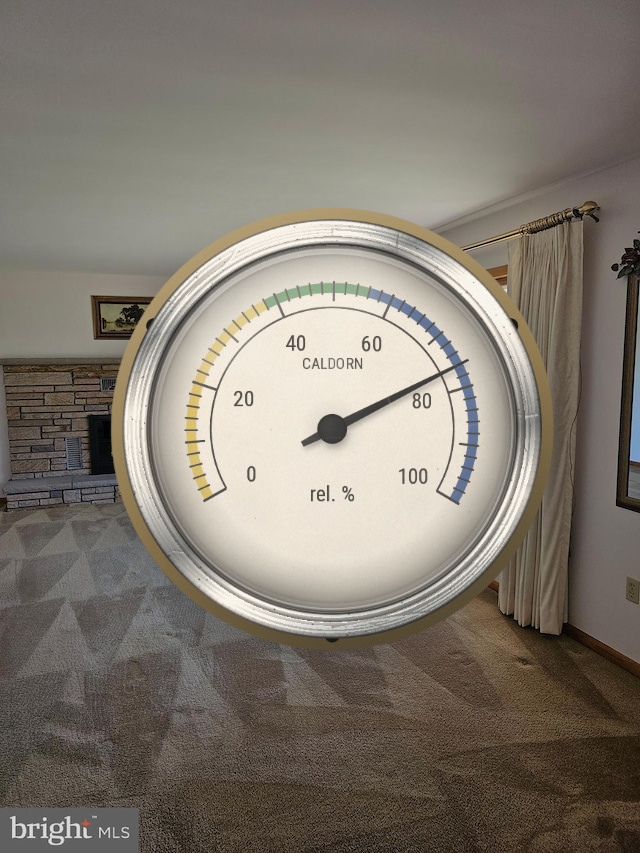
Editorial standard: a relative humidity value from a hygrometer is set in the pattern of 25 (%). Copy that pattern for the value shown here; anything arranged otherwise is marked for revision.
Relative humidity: 76 (%)
